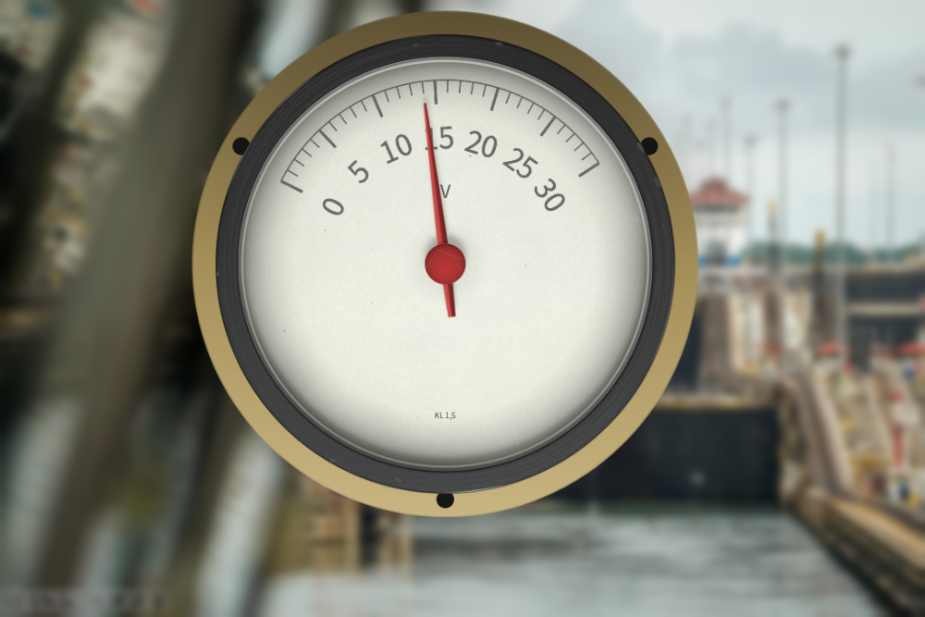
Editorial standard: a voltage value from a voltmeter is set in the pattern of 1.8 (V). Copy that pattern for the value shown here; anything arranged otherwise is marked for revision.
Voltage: 14 (V)
